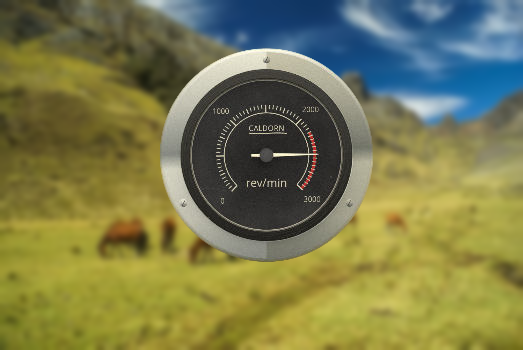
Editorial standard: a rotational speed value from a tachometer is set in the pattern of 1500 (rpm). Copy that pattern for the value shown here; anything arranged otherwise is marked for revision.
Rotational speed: 2500 (rpm)
